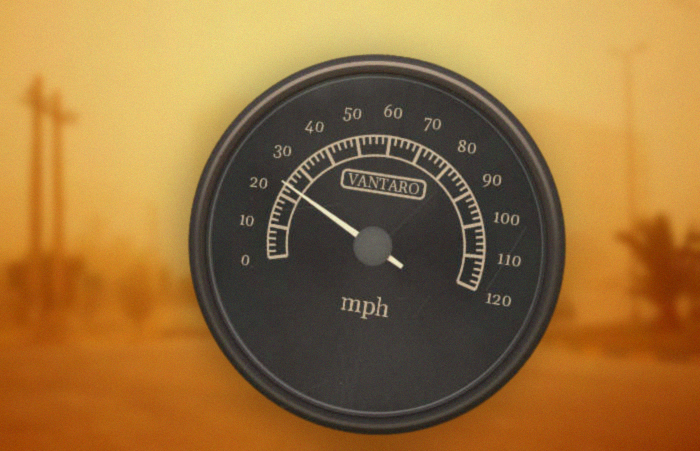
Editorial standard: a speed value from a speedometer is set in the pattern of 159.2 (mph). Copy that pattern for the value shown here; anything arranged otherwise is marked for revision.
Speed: 24 (mph)
